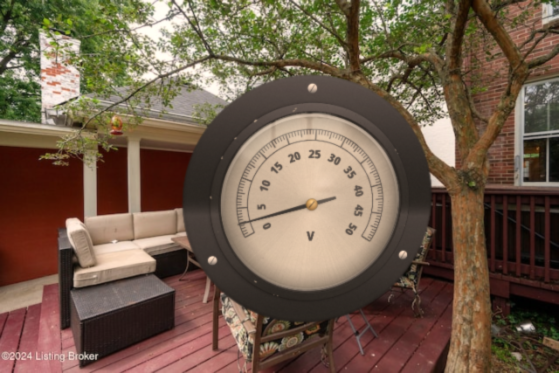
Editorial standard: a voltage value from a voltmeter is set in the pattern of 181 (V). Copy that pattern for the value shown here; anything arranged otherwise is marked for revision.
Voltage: 2.5 (V)
